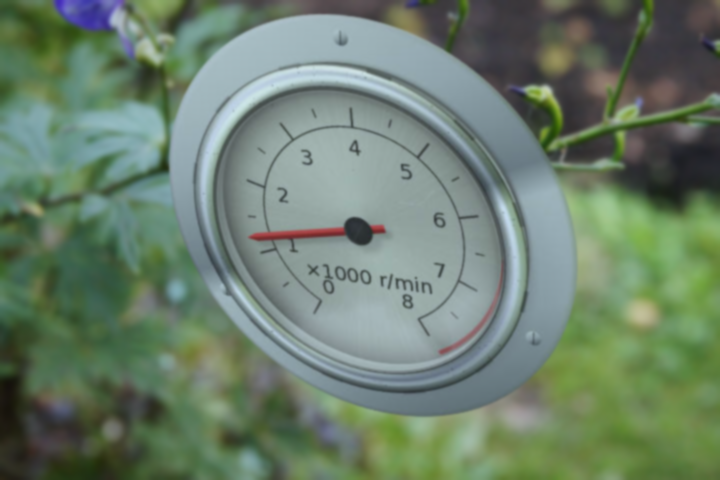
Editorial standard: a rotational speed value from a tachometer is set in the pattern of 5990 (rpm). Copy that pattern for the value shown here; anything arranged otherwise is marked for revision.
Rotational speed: 1250 (rpm)
